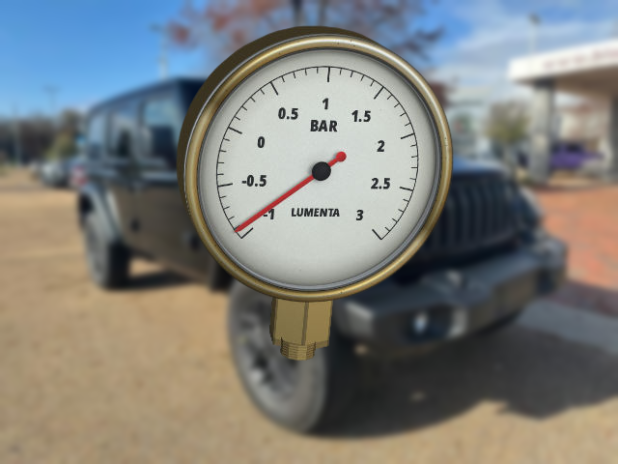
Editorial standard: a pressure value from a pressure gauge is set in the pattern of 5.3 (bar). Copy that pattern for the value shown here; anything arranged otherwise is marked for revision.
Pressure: -0.9 (bar)
